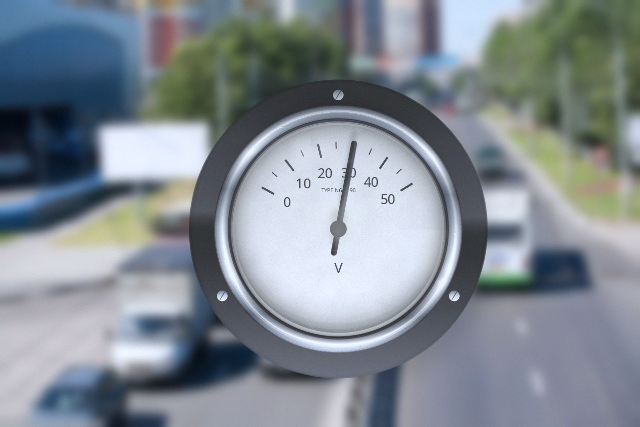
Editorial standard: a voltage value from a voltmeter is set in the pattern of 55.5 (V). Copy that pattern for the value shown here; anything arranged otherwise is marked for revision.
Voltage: 30 (V)
